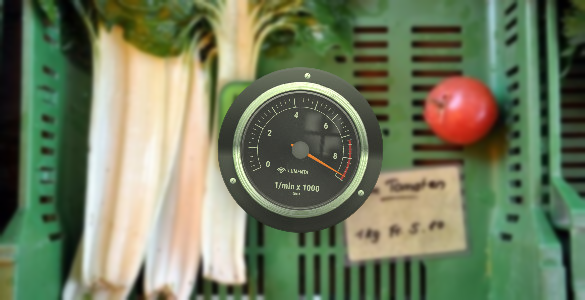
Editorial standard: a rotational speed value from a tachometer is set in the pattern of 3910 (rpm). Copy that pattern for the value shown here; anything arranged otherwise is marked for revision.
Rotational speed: 8800 (rpm)
